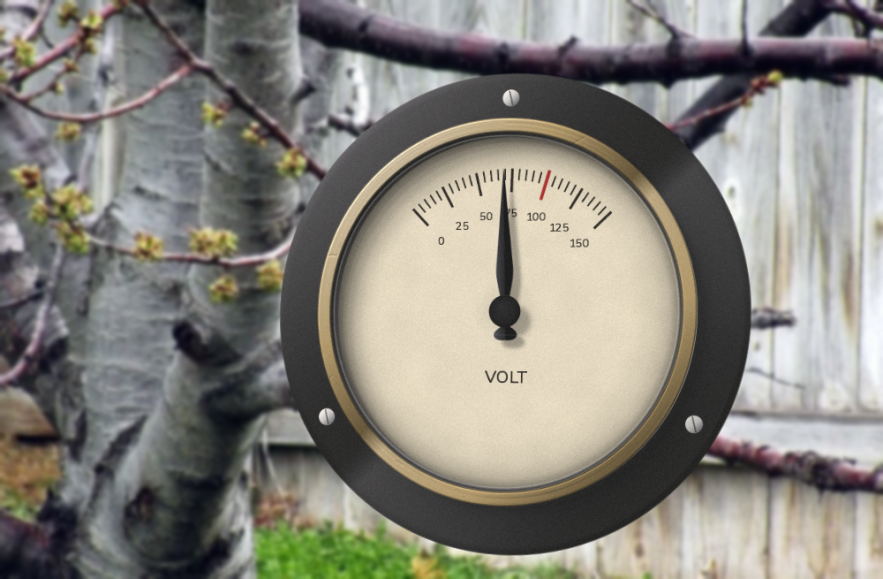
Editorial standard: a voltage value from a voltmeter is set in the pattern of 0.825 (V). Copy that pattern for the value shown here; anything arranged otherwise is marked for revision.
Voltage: 70 (V)
